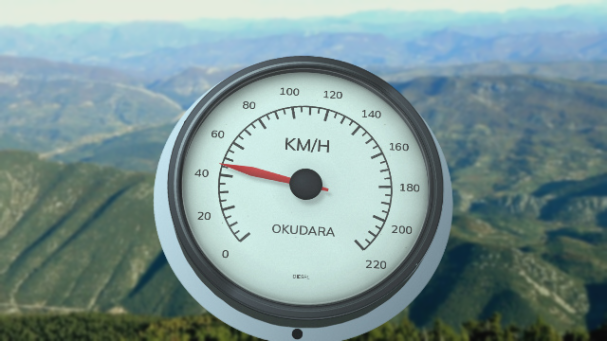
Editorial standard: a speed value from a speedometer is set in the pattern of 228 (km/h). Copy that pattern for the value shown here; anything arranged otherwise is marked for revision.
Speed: 45 (km/h)
